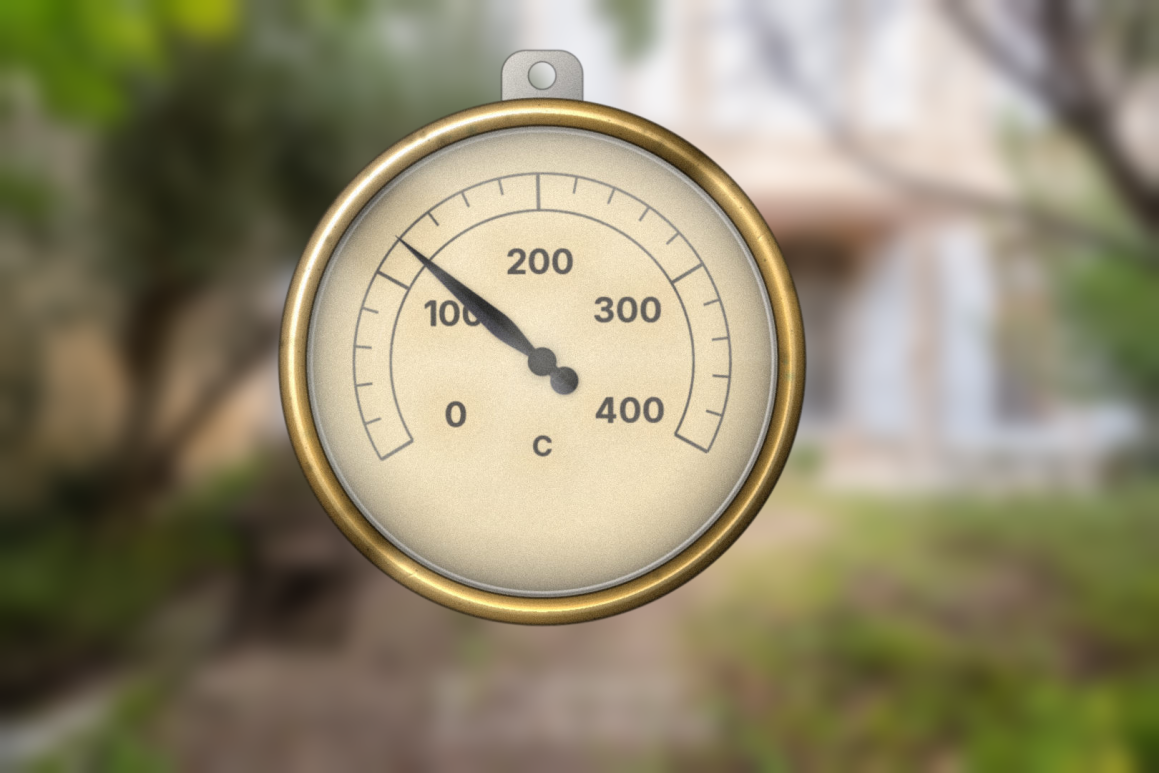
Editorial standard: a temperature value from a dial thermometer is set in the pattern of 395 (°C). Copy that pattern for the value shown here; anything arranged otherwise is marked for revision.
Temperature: 120 (°C)
